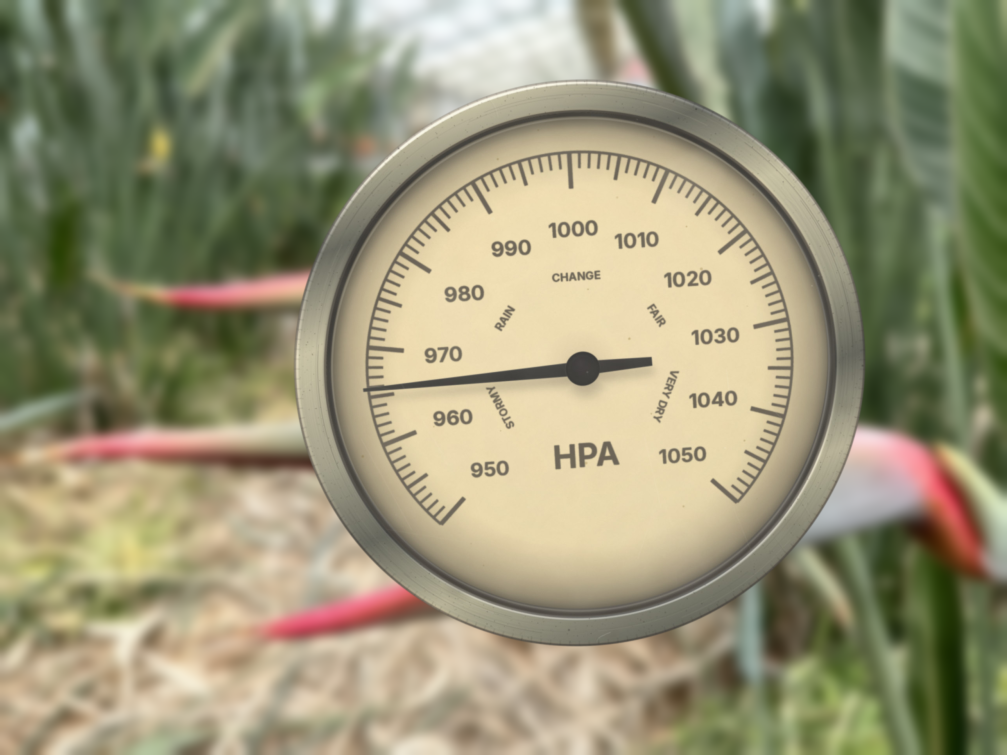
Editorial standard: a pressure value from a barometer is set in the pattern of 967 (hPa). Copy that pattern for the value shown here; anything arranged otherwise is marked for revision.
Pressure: 966 (hPa)
